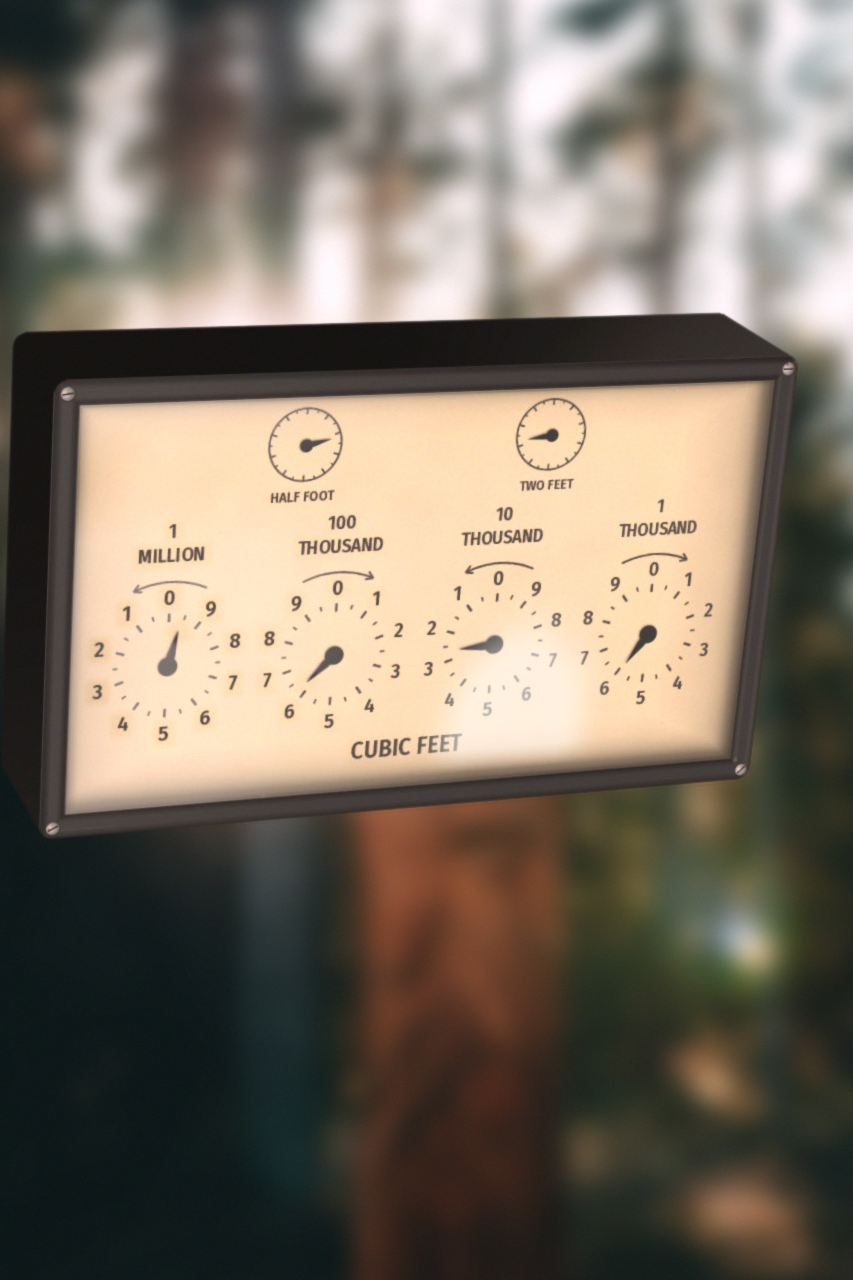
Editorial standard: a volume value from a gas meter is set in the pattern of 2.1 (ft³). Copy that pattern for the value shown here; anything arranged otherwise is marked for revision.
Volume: 962600 (ft³)
